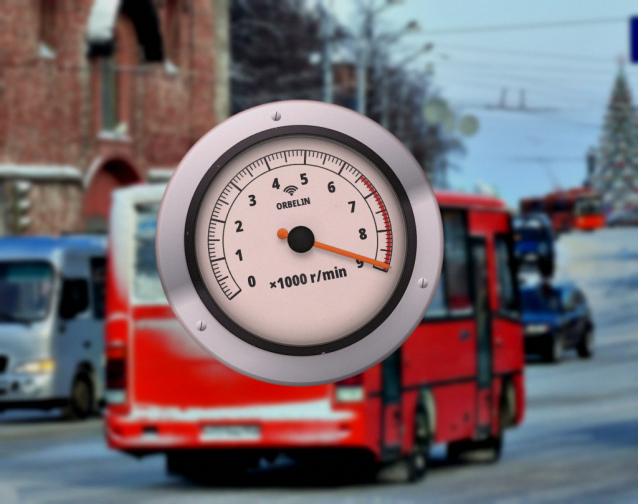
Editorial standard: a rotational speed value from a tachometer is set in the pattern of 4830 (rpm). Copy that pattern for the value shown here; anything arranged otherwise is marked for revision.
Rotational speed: 8900 (rpm)
